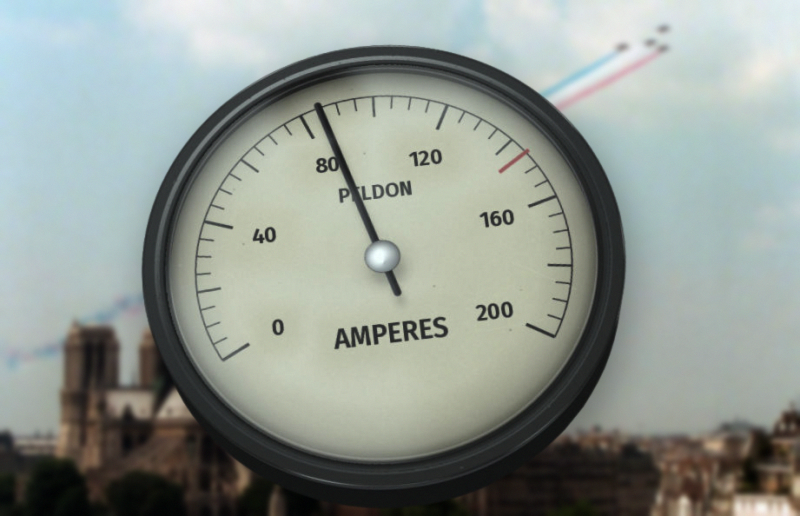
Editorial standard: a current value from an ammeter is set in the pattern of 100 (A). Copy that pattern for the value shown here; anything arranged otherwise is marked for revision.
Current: 85 (A)
